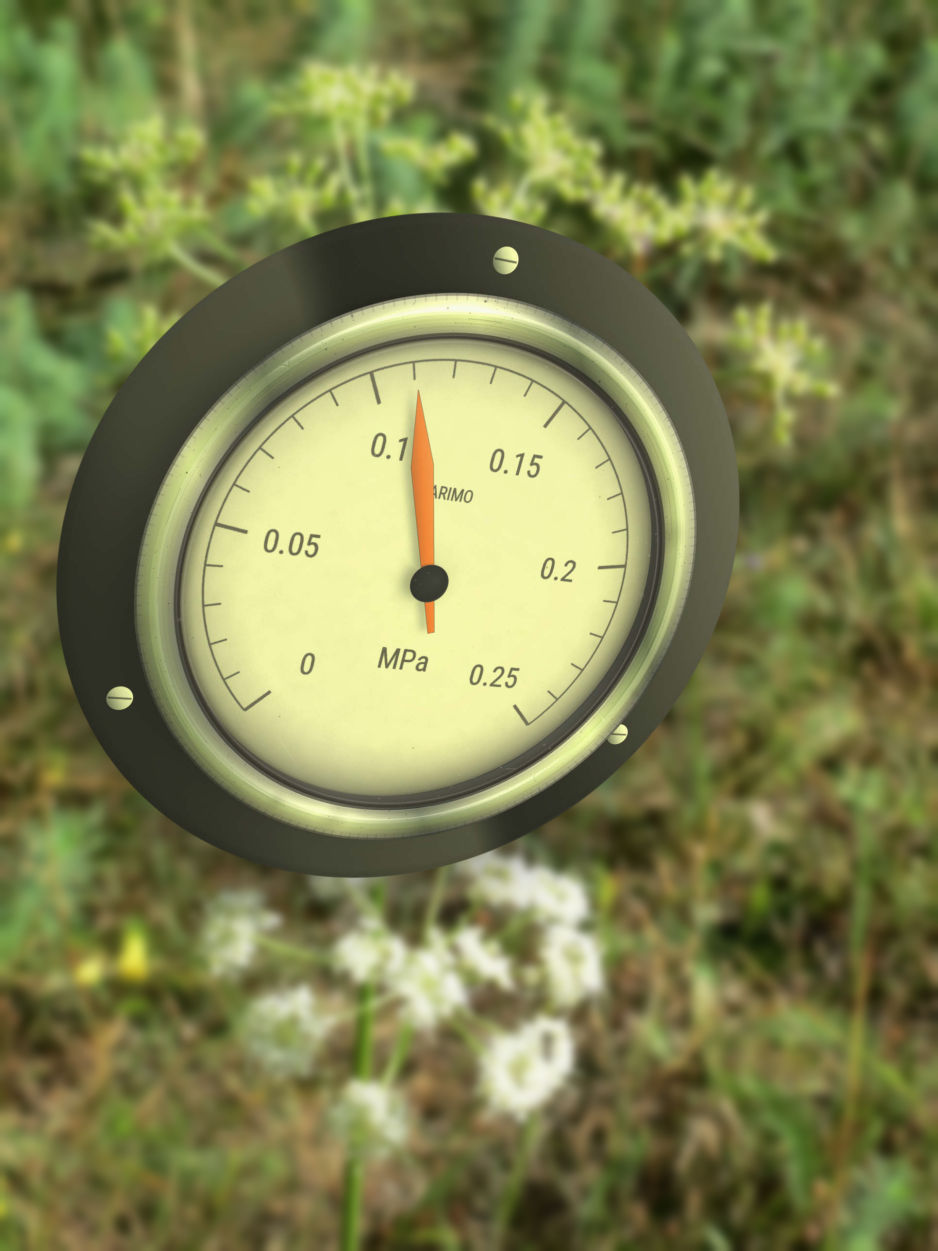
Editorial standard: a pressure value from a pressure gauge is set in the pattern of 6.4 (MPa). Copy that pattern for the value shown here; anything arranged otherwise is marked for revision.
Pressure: 0.11 (MPa)
